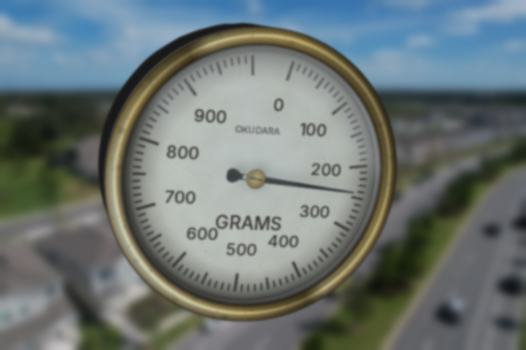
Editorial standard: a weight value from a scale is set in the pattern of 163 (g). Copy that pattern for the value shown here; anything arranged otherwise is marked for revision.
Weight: 240 (g)
